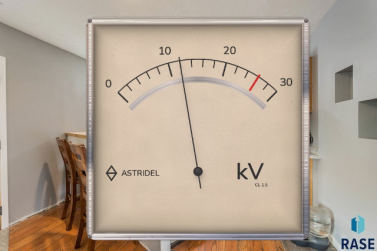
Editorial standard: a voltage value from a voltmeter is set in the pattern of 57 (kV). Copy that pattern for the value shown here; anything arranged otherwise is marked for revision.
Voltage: 12 (kV)
